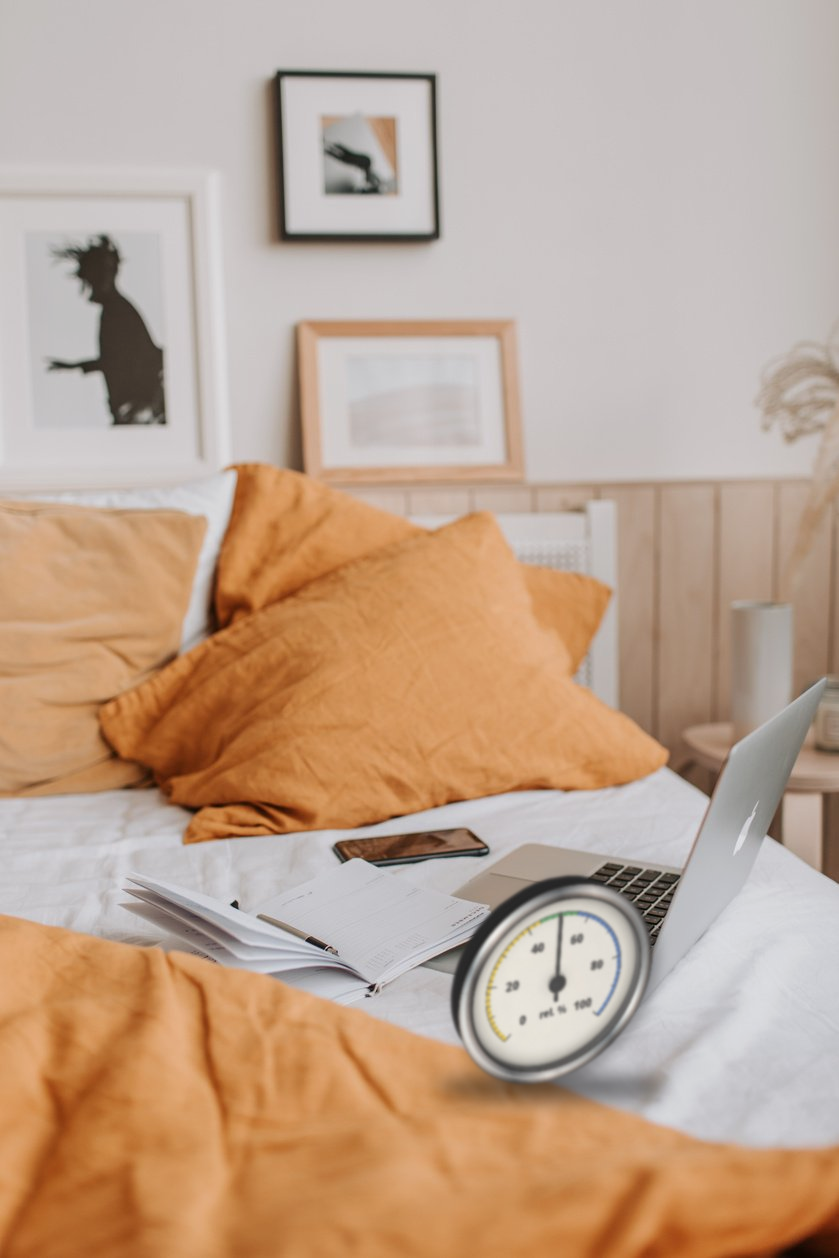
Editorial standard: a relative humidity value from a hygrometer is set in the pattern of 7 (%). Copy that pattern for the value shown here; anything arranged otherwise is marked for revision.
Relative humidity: 50 (%)
